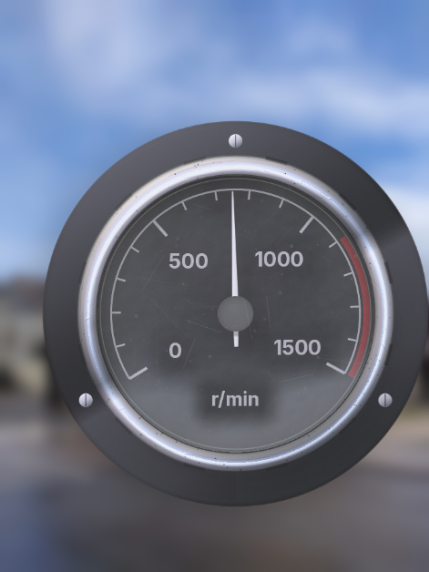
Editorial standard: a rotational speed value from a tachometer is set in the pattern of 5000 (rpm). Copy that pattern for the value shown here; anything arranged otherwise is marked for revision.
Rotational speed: 750 (rpm)
